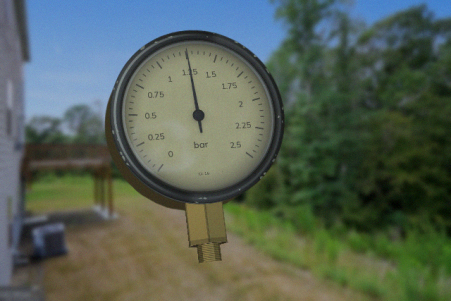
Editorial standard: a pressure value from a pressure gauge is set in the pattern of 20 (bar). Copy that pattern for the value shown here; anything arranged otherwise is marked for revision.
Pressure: 1.25 (bar)
